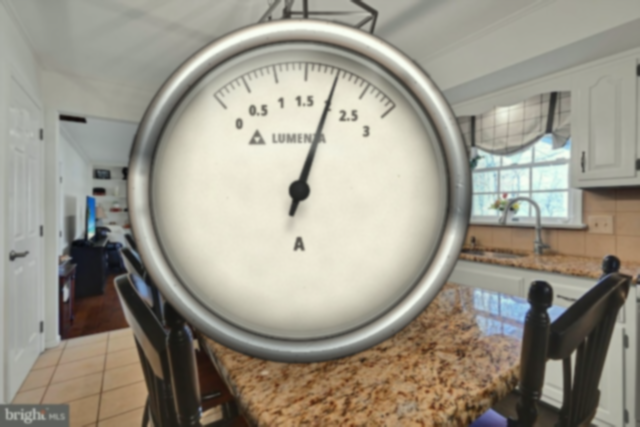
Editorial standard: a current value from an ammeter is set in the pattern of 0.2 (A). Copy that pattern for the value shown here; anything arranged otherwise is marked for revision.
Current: 2 (A)
